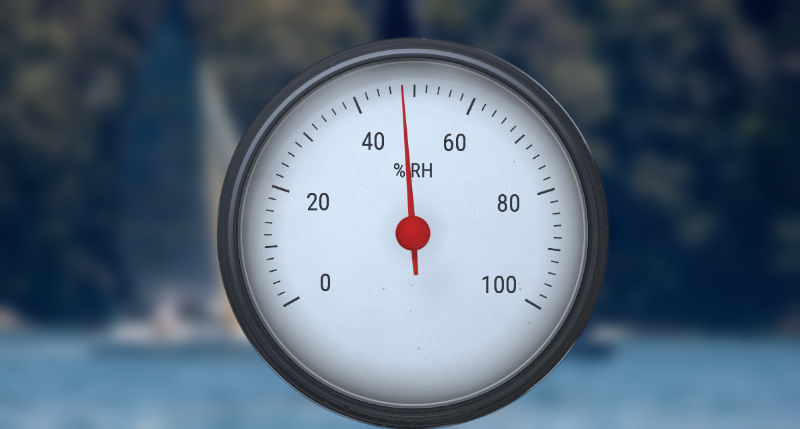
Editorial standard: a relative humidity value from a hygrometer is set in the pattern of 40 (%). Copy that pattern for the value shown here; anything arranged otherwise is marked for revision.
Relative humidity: 48 (%)
